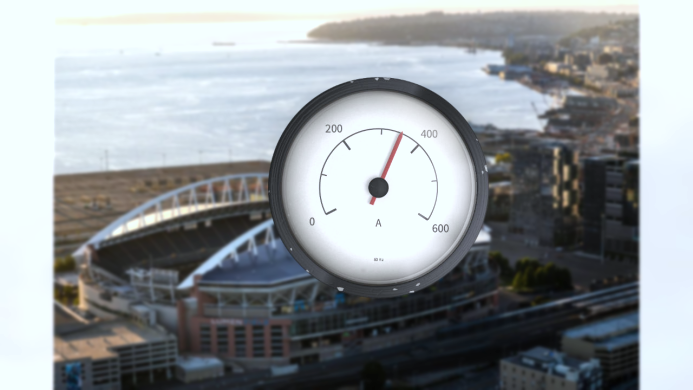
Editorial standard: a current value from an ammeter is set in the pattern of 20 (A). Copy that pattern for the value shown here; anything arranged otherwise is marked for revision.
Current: 350 (A)
